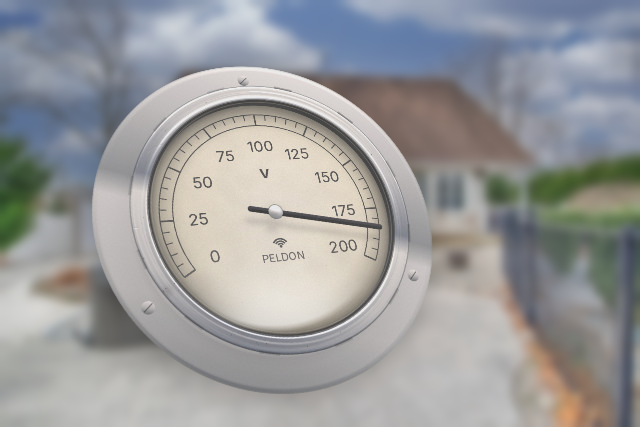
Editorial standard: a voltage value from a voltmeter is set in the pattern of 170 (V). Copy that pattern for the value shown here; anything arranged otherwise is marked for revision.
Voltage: 185 (V)
